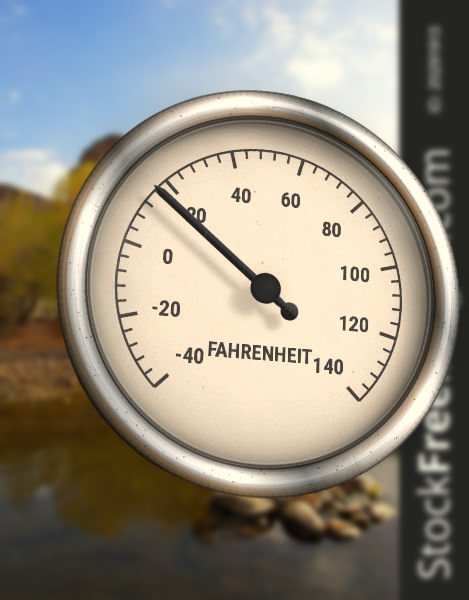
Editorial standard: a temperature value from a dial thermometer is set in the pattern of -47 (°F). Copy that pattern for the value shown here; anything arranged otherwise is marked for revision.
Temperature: 16 (°F)
